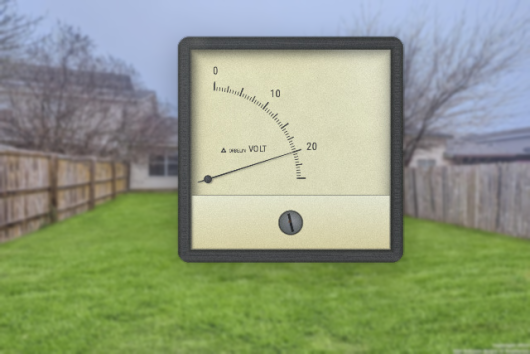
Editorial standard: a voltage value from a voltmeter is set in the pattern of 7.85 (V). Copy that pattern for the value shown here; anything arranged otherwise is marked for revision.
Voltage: 20 (V)
